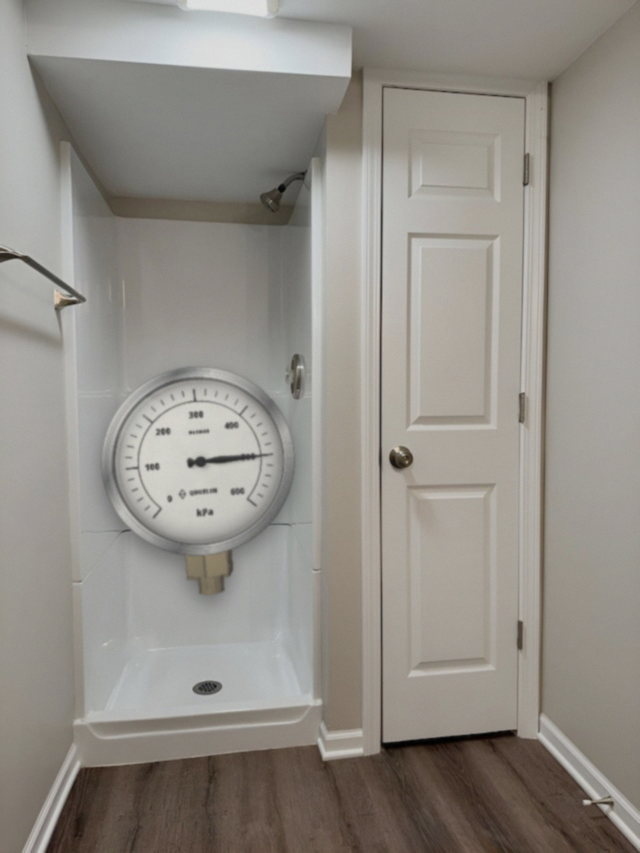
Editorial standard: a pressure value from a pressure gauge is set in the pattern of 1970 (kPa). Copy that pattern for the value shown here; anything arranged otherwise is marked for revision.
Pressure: 500 (kPa)
